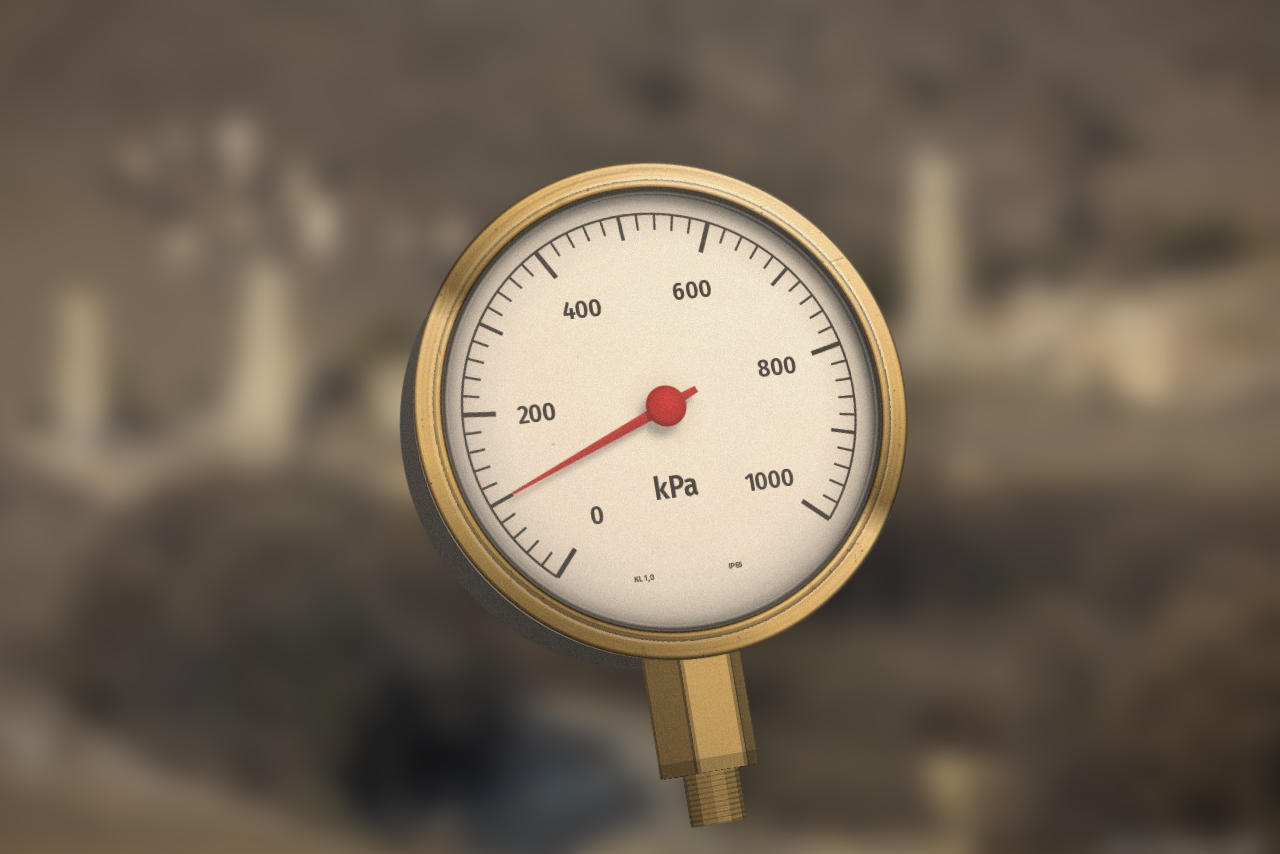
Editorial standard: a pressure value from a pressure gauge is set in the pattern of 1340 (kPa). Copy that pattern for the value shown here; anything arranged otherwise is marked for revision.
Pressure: 100 (kPa)
